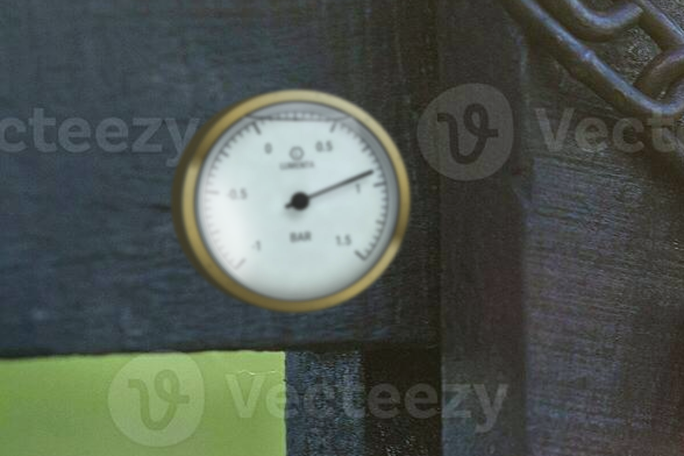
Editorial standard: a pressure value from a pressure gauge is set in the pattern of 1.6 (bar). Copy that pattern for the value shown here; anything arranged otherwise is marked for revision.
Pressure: 0.9 (bar)
